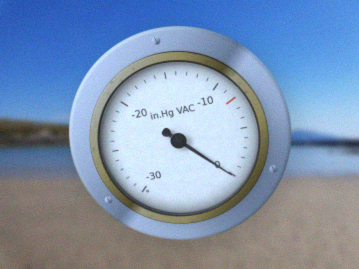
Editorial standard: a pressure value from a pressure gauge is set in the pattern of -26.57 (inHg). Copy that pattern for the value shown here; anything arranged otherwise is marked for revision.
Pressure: 0 (inHg)
